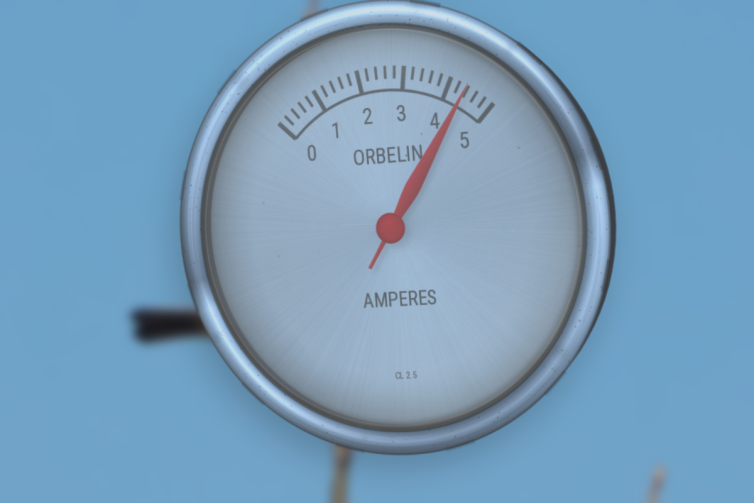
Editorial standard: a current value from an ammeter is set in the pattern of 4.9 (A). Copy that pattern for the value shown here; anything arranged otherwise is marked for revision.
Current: 4.4 (A)
